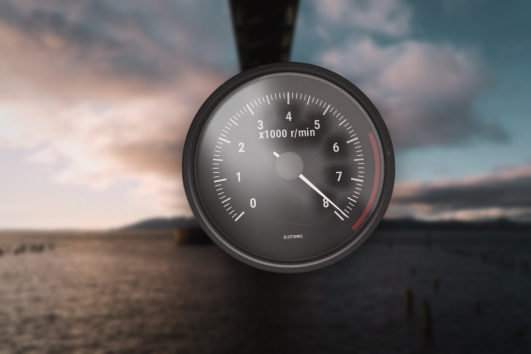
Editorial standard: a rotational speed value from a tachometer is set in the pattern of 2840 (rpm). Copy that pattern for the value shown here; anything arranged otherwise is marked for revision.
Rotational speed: 7900 (rpm)
